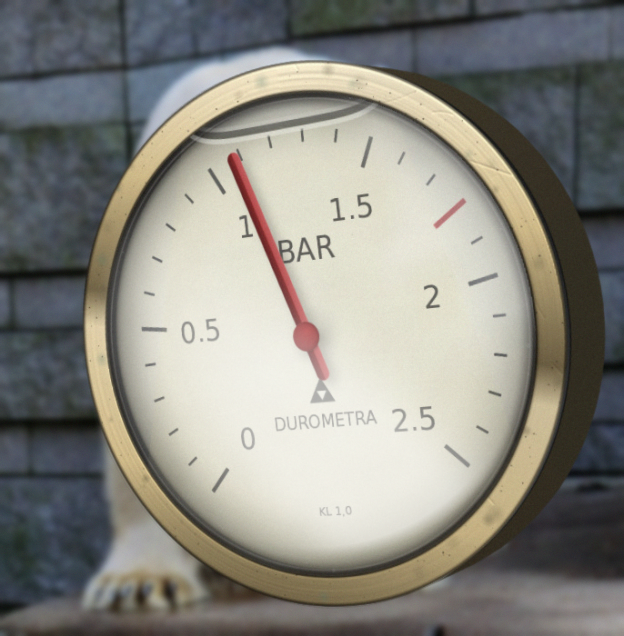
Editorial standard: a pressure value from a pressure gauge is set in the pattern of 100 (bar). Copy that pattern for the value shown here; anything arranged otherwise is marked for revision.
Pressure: 1.1 (bar)
